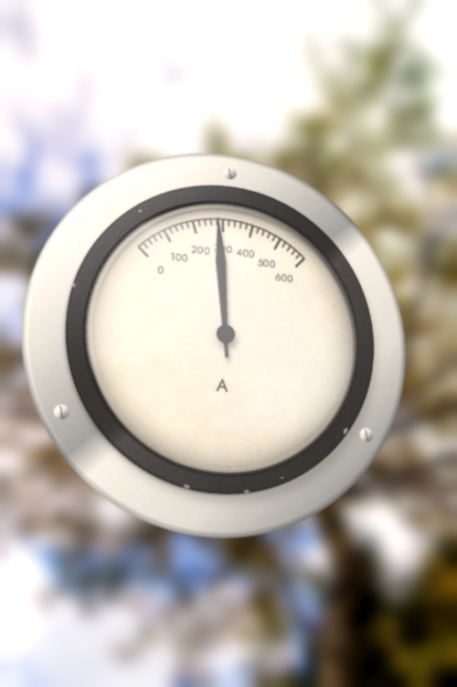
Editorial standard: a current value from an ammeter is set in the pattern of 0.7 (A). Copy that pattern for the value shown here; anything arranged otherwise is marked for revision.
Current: 280 (A)
